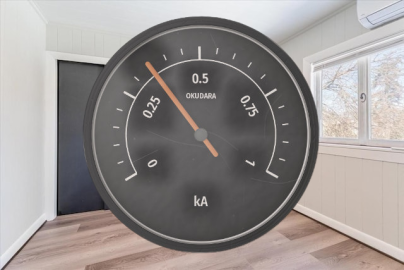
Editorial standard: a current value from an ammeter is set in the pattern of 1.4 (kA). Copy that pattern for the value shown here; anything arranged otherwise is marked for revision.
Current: 0.35 (kA)
